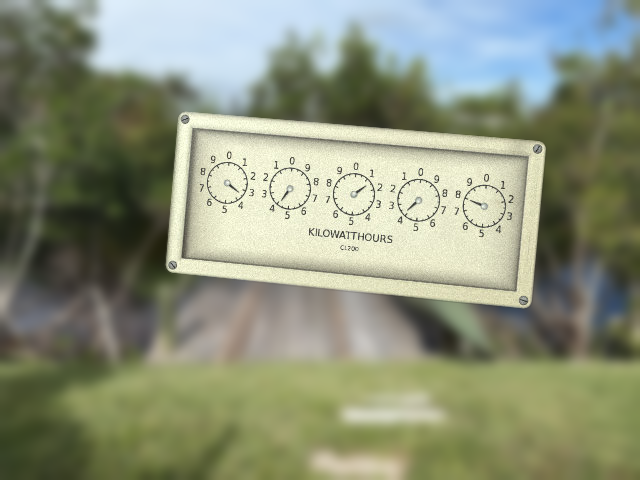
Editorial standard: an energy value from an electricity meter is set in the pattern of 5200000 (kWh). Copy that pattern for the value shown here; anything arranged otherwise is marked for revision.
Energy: 34138 (kWh)
